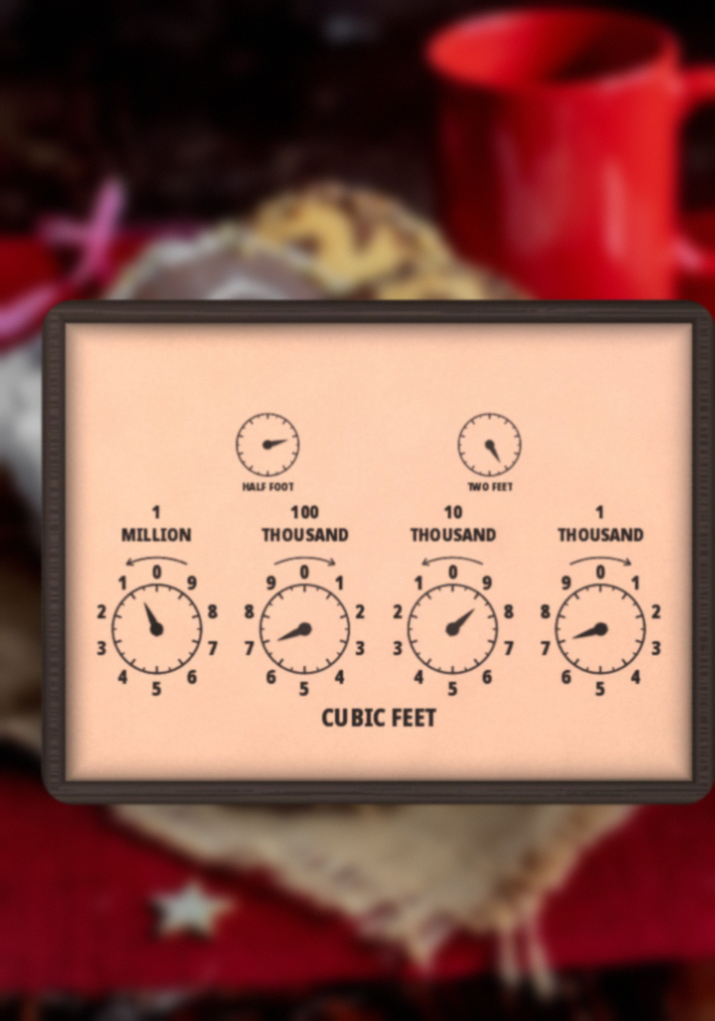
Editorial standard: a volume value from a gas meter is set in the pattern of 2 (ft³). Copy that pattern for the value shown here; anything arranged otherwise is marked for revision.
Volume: 68700 (ft³)
